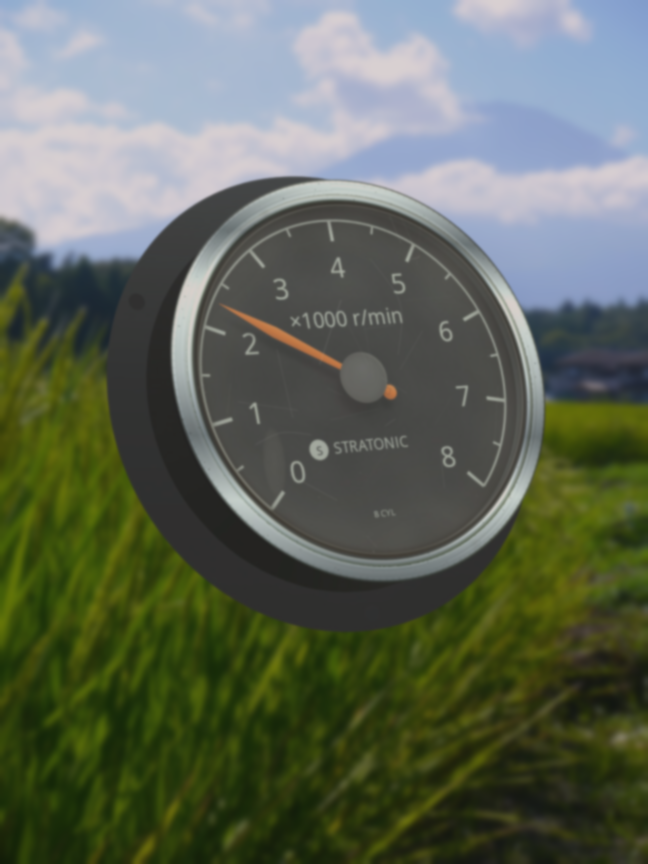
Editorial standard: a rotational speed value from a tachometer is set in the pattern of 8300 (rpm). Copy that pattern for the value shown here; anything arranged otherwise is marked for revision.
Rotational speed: 2250 (rpm)
